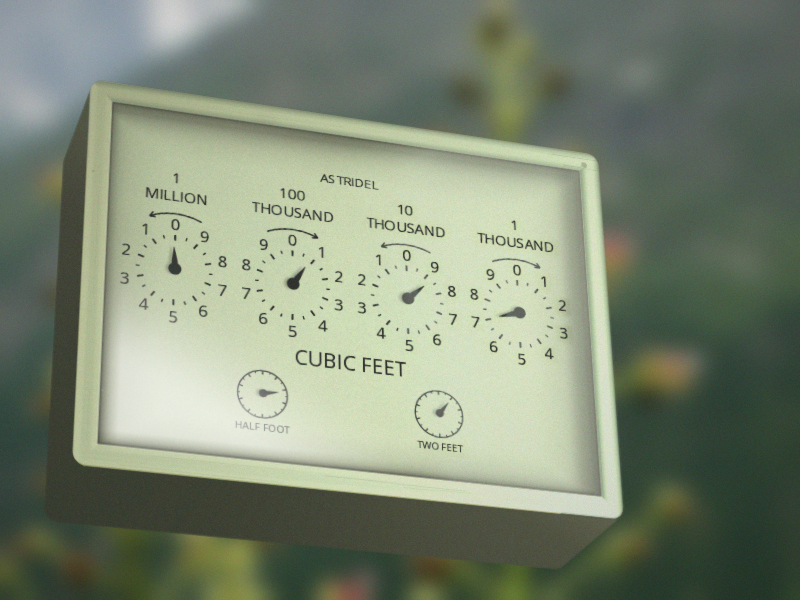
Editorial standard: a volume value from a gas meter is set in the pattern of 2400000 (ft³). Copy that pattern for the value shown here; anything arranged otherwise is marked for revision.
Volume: 8700 (ft³)
